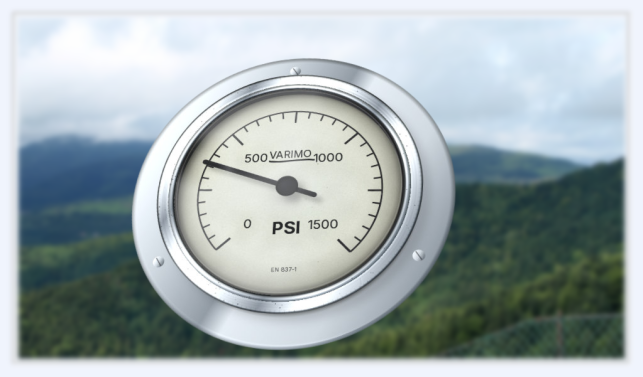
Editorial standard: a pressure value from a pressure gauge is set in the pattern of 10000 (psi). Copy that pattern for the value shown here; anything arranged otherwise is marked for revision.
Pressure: 350 (psi)
